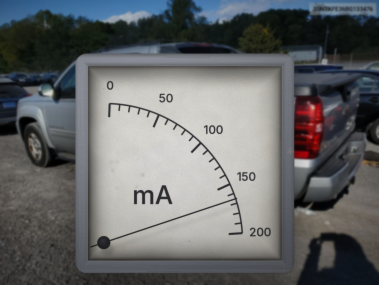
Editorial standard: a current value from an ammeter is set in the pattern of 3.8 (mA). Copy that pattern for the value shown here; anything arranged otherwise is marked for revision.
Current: 165 (mA)
